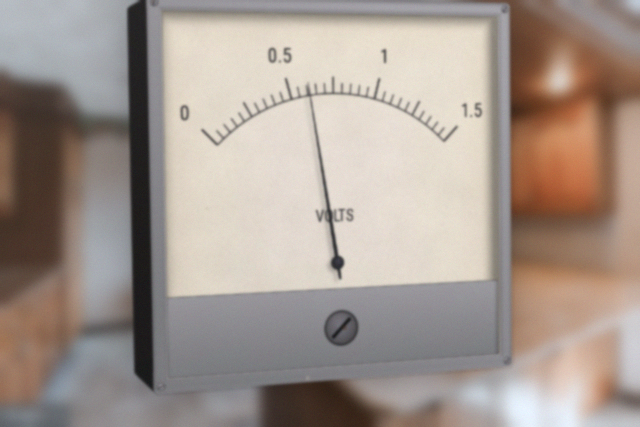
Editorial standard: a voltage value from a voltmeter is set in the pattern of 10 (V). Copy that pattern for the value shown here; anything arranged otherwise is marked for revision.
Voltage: 0.6 (V)
